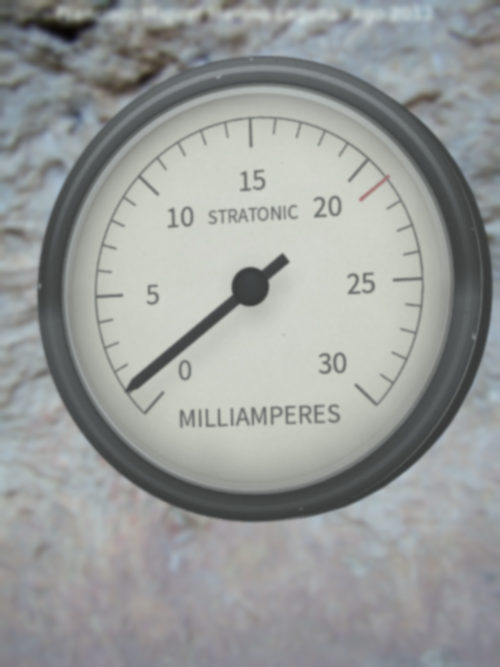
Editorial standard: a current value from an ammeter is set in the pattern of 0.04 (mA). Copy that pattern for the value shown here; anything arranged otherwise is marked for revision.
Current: 1 (mA)
